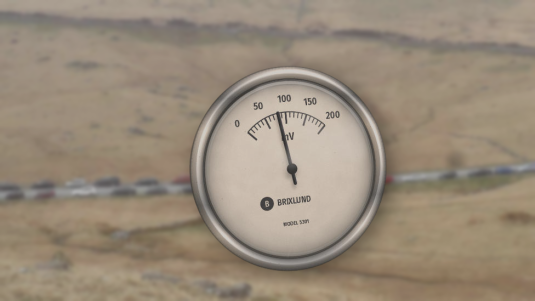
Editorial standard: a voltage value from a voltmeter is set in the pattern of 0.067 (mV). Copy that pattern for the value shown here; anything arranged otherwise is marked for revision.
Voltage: 80 (mV)
